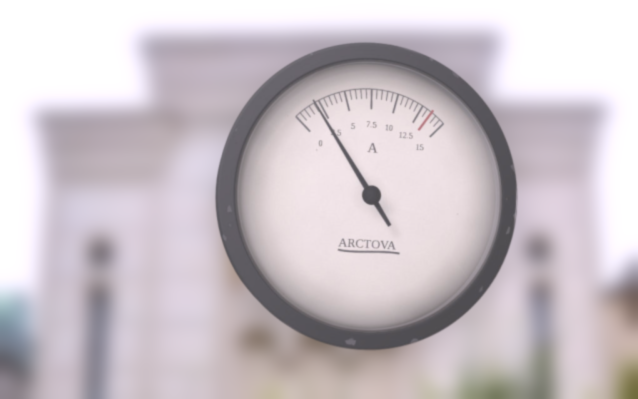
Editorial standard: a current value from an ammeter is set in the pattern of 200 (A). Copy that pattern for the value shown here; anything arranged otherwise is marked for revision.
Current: 2 (A)
